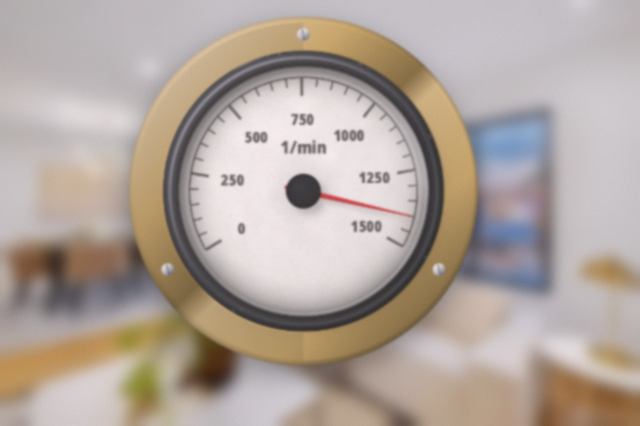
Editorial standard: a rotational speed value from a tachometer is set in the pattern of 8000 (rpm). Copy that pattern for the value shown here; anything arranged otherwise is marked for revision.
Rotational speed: 1400 (rpm)
